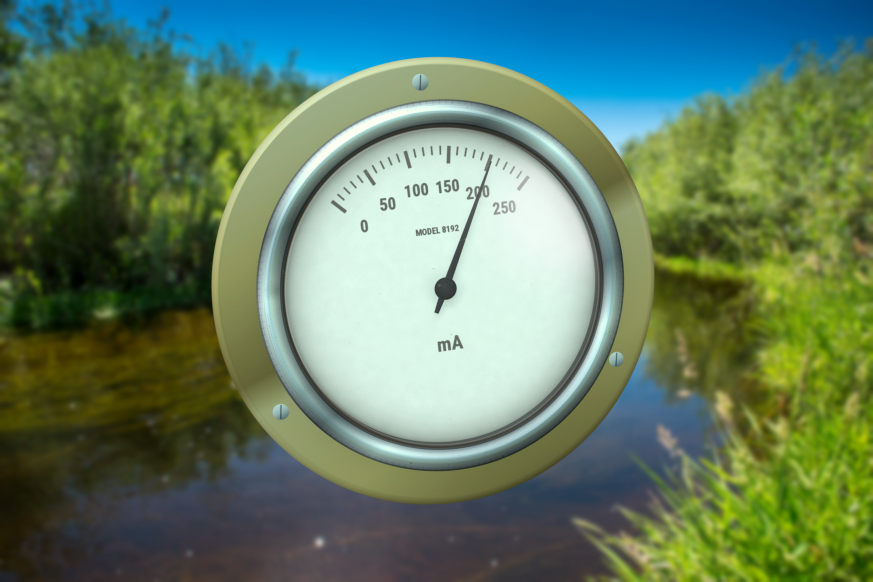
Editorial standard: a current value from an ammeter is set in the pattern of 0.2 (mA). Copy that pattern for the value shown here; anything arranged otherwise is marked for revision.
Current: 200 (mA)
